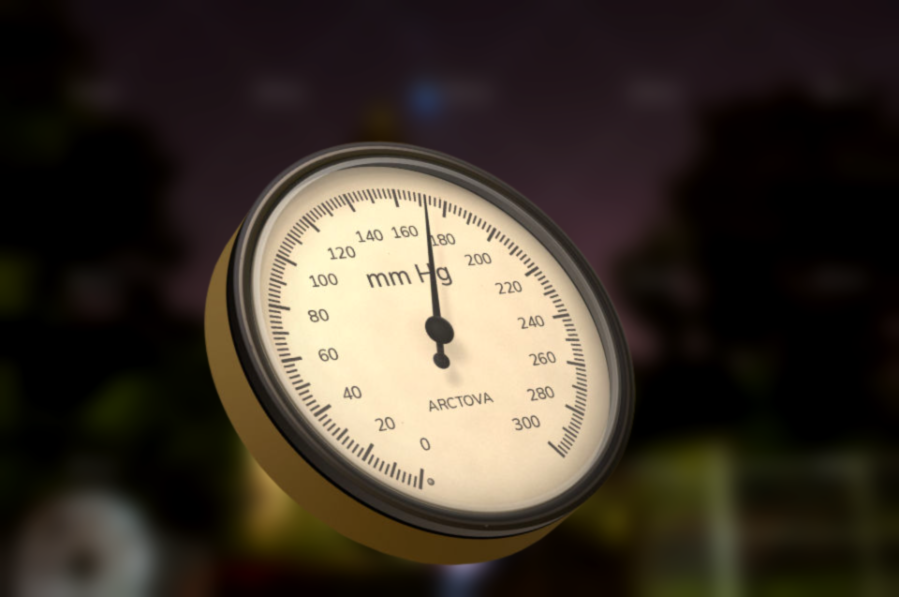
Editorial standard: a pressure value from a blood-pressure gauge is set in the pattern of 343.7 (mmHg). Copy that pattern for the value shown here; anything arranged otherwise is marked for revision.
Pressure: 170 (mmHg)
